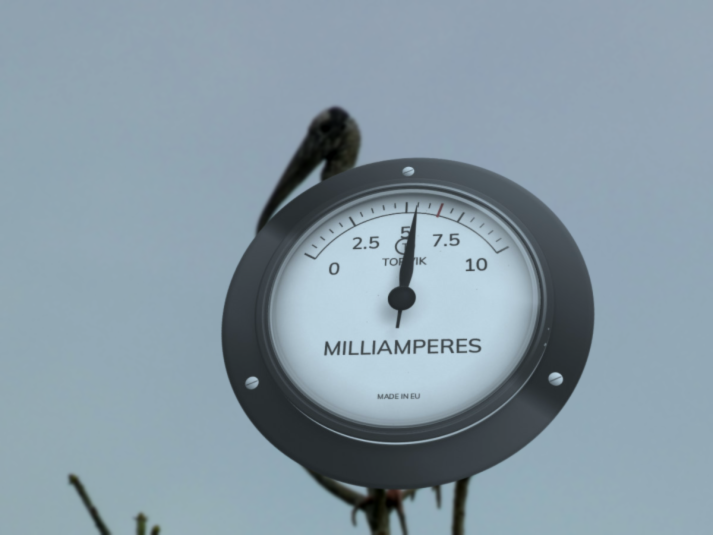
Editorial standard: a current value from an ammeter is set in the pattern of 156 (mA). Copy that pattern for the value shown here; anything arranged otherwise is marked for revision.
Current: 5.5 (mA)
